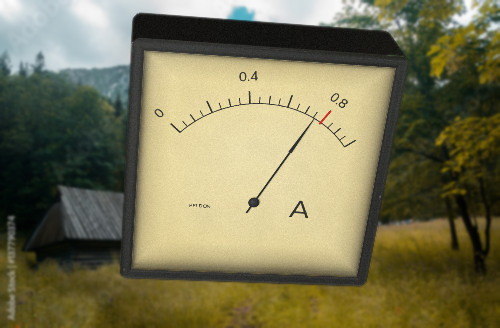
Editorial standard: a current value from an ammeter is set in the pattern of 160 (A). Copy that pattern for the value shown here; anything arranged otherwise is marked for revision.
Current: 0.75 (A)
